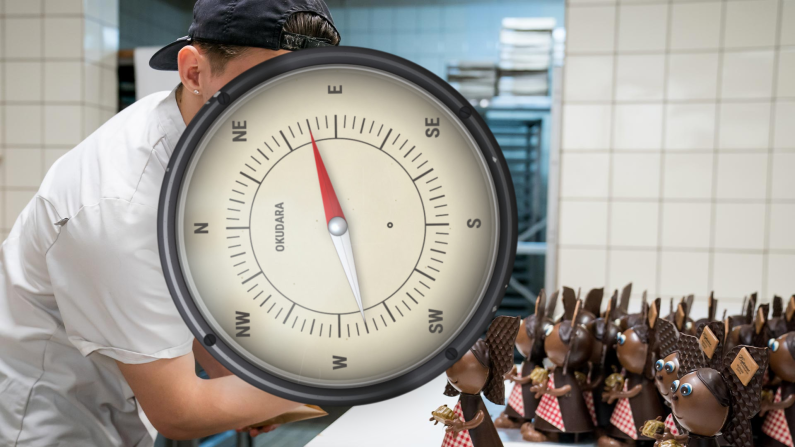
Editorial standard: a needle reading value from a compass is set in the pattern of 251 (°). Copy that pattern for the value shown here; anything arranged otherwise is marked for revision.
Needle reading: 75 (°)
